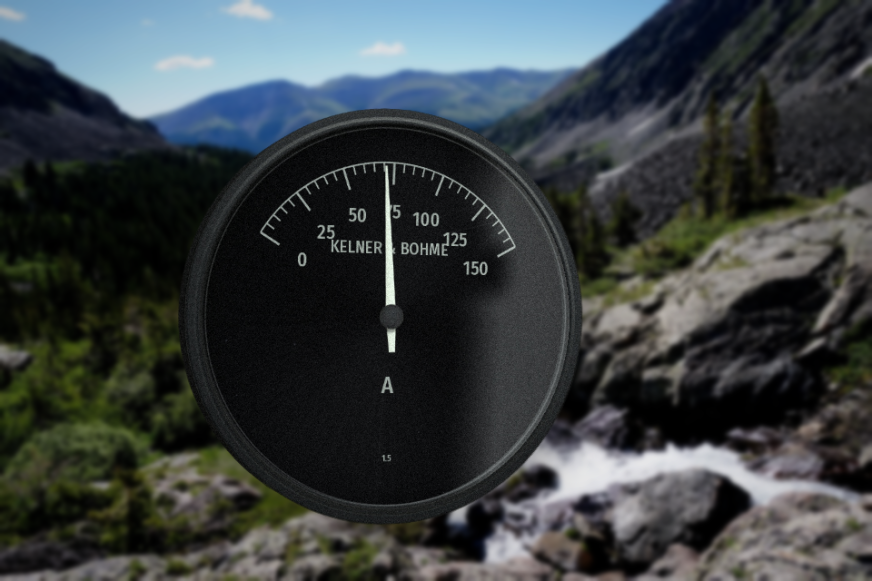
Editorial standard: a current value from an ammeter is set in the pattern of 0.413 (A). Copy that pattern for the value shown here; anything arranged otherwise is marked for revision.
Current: 70 (A)
